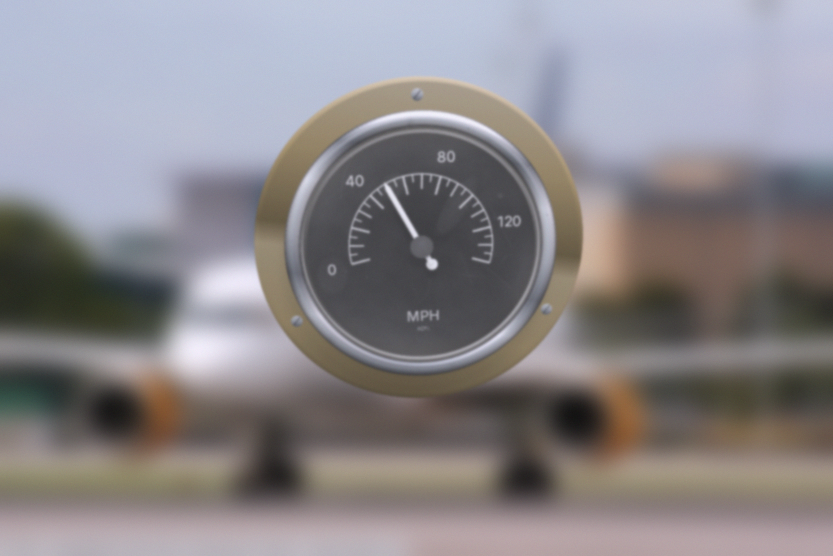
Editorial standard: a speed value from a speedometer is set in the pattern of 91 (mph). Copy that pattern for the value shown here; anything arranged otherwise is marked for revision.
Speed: 50 (mph)
